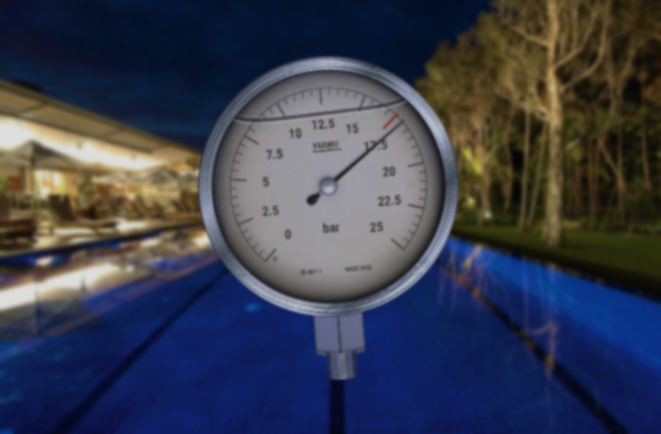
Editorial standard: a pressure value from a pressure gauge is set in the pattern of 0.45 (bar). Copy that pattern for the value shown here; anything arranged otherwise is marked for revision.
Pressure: 17.5 (bar)
